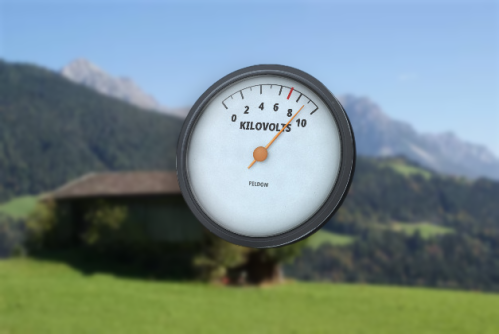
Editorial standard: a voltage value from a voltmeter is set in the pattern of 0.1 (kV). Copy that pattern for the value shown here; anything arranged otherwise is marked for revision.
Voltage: 9 (kV)
